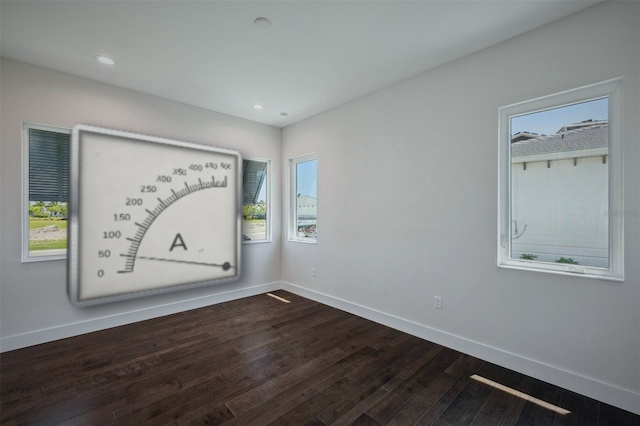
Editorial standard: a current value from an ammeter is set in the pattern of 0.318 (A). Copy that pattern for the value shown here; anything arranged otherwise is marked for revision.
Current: 50 (A)
